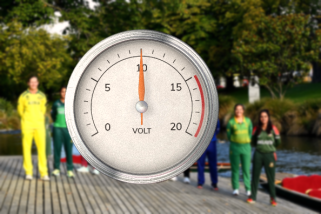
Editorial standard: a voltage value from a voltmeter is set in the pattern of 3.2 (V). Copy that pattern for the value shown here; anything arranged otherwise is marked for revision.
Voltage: 10 (V)
